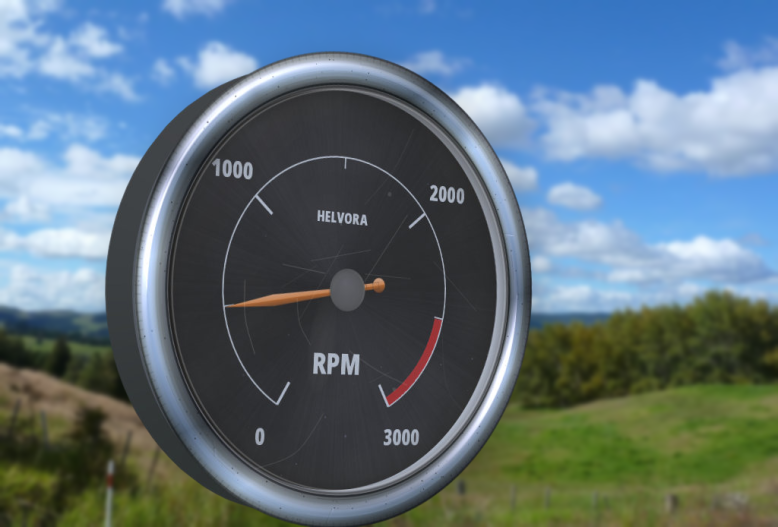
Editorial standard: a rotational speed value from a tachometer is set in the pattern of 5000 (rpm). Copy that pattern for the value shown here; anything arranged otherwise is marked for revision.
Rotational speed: 500 (rpm)
